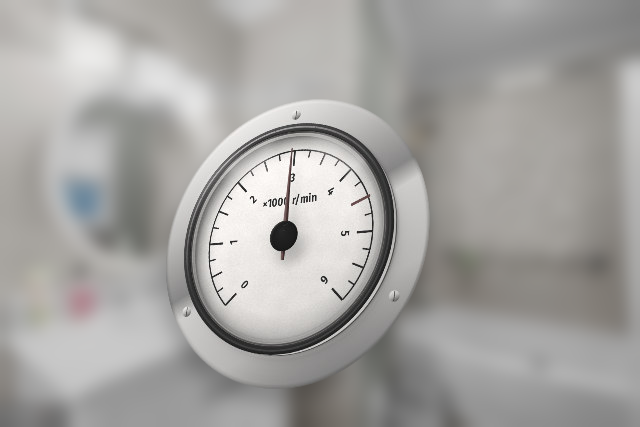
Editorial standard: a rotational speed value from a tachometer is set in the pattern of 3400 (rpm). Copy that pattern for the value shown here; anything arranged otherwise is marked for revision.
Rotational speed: 3000 (rpm)
